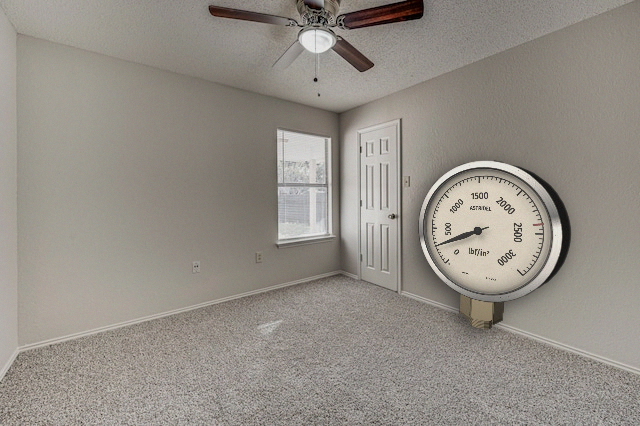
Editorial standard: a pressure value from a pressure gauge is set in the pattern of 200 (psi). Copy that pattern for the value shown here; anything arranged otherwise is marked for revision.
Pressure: 250 (psi)
